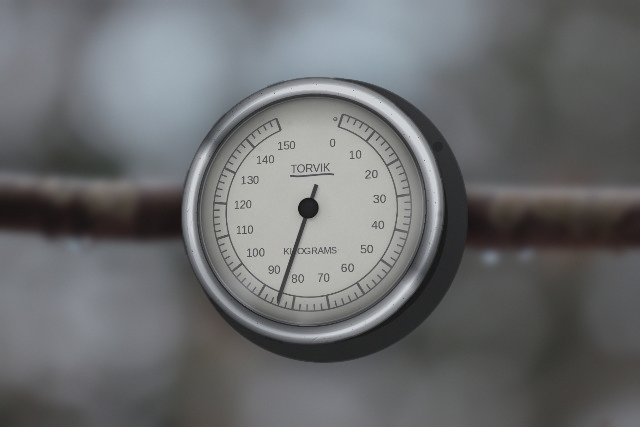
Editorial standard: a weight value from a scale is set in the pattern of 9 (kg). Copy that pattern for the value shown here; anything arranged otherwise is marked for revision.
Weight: 84 (kg)
